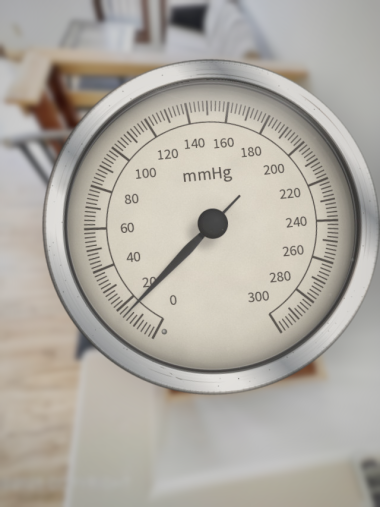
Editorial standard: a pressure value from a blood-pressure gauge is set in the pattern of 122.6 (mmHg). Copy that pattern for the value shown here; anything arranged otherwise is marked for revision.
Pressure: 16 (mmHg)
